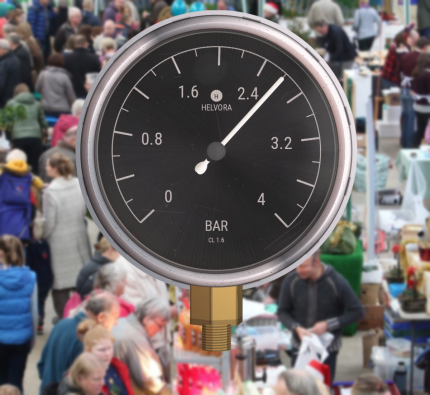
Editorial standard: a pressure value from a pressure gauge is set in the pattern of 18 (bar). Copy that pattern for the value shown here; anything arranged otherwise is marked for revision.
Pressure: 2.6 (bar)
